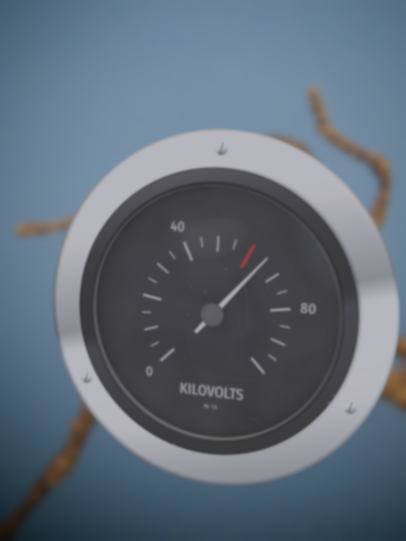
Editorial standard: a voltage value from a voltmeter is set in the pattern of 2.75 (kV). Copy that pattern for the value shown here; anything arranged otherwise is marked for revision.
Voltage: 65 (kV)
